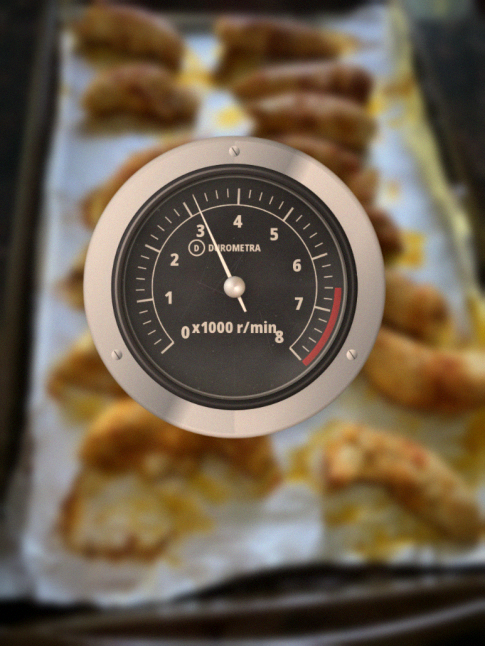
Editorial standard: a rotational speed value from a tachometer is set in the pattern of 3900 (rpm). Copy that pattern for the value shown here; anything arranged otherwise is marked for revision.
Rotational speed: 3200 (rpm)
